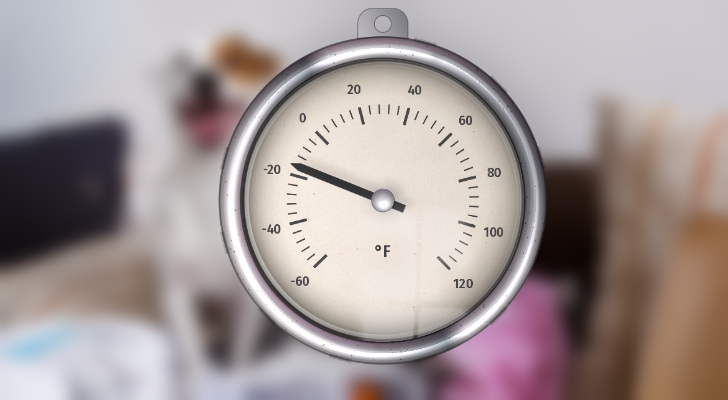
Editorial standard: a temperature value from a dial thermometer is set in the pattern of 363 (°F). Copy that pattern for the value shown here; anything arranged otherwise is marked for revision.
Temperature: -16 (°F)
